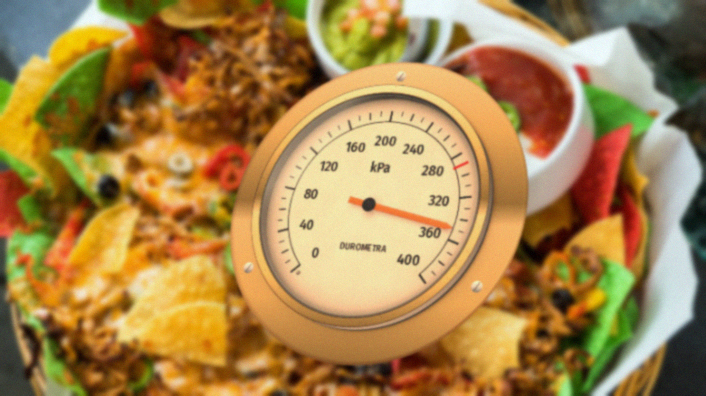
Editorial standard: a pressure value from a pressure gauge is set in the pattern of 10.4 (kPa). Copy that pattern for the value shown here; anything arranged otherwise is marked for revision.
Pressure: 350 (kPa)
